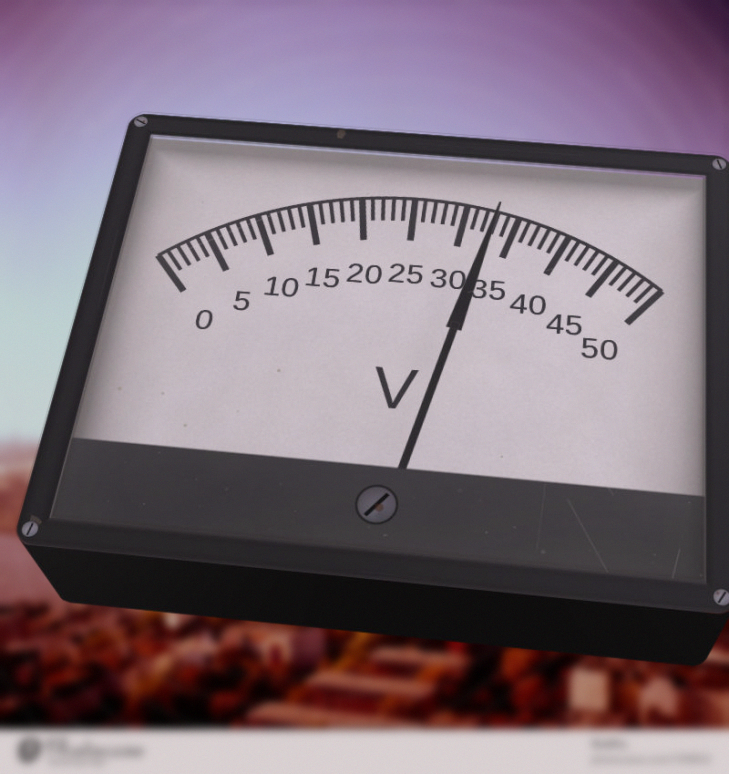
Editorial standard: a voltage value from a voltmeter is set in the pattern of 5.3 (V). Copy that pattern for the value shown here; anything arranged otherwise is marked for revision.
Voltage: 33 (V)
